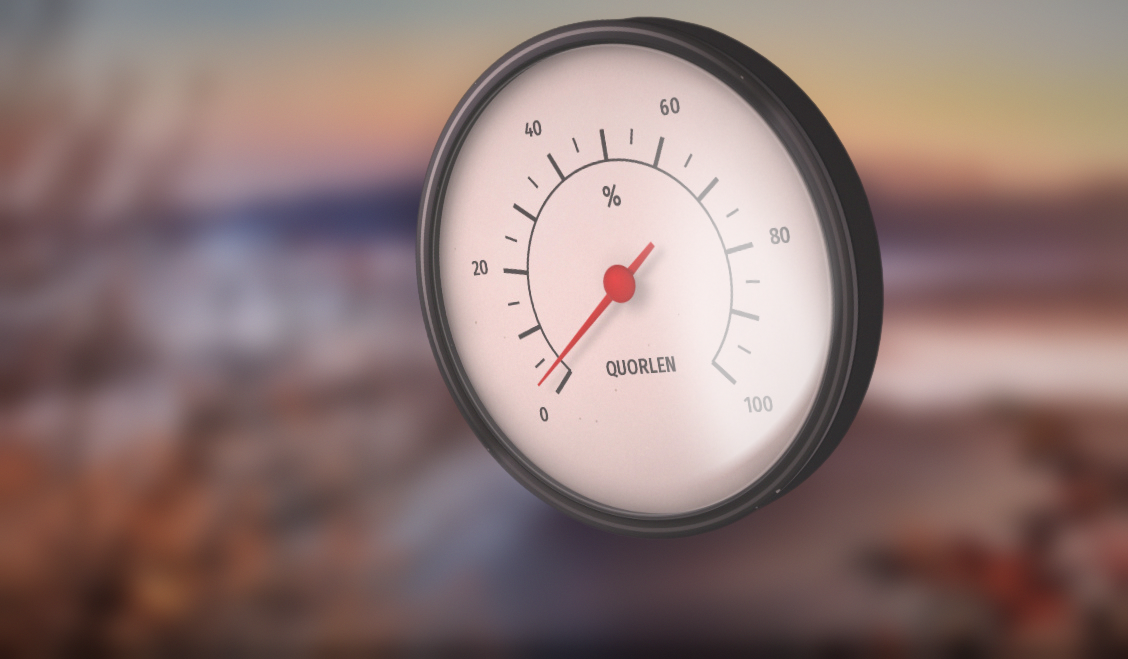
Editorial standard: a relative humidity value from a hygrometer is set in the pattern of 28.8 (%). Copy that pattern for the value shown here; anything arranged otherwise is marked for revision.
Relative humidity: 2.5 (%)
